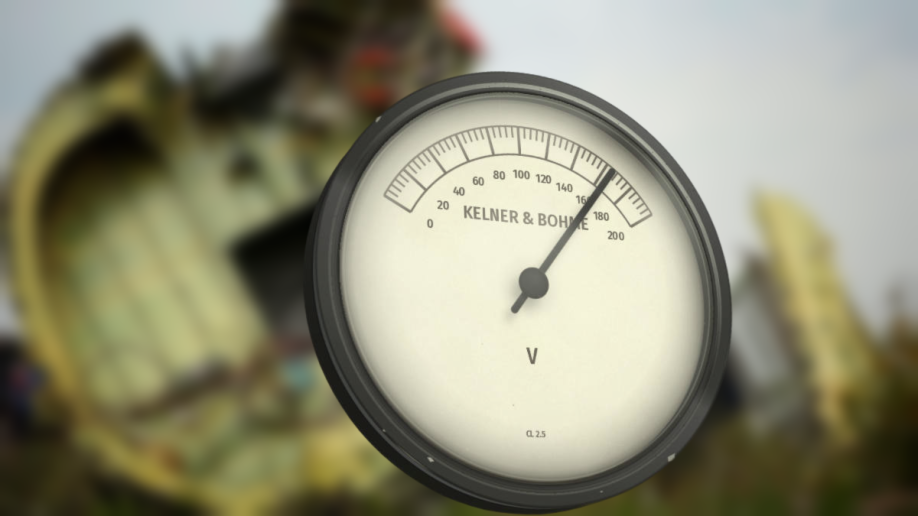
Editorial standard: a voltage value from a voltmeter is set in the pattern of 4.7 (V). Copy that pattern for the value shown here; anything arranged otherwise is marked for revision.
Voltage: 164 (V)
